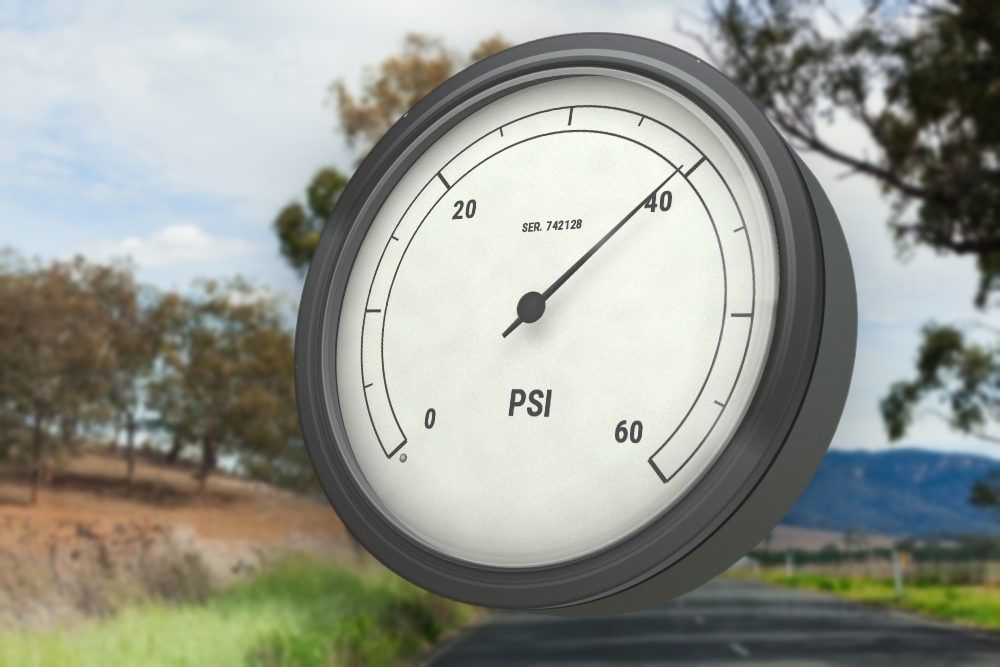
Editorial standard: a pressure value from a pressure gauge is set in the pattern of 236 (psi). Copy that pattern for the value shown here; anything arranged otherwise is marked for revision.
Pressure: 40 (psi)
